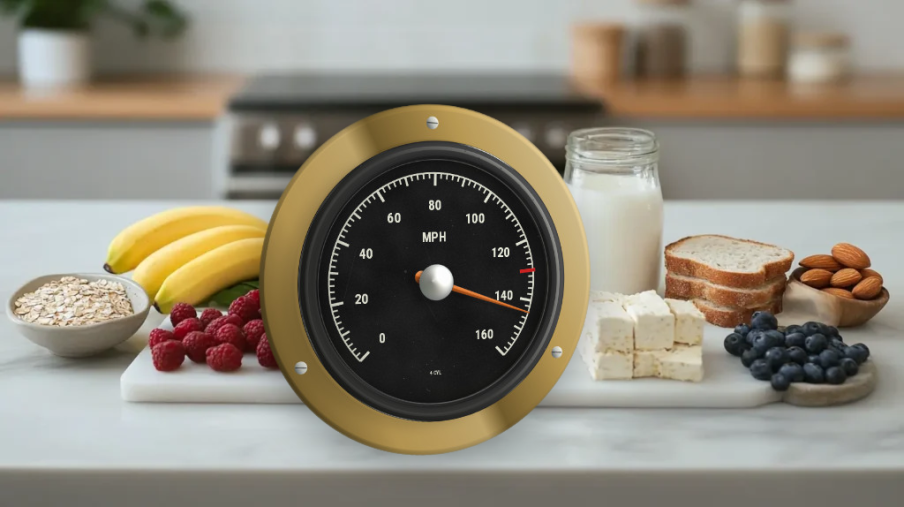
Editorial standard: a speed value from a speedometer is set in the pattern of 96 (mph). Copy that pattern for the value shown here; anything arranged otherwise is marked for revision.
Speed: 144 (mph)
